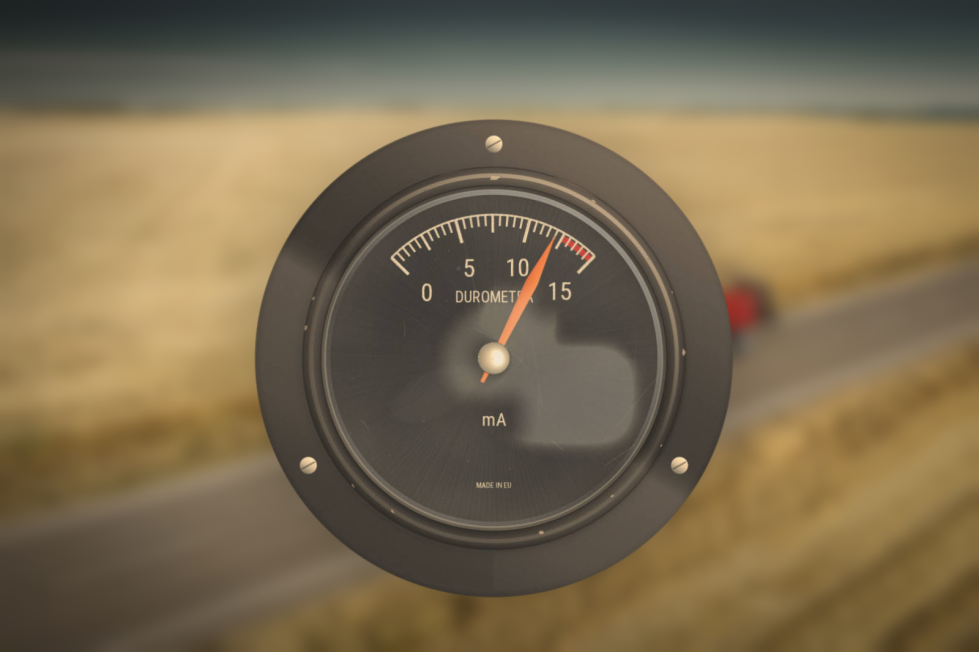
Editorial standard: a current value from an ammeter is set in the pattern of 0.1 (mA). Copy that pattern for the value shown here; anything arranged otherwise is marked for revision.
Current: 12 (mA)
